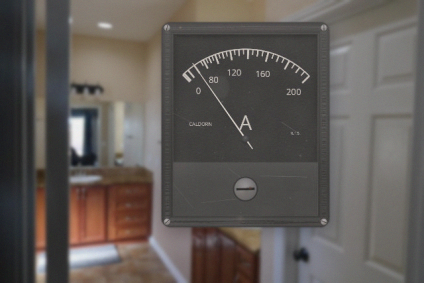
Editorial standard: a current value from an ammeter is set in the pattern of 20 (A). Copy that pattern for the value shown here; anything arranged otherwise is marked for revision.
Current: 60 (A)
